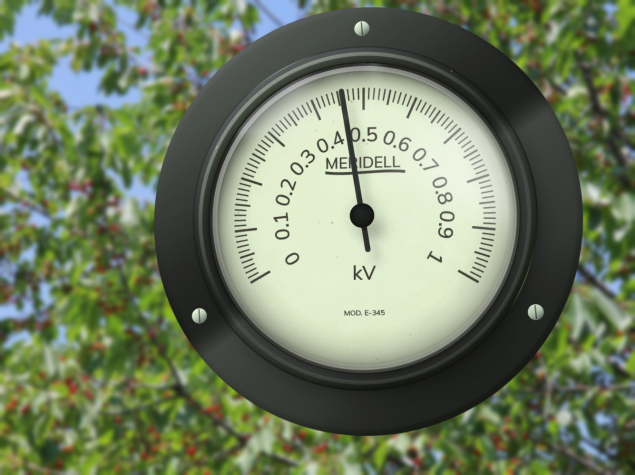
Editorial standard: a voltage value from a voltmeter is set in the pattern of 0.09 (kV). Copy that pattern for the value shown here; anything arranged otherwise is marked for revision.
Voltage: 0.46 (kV)
